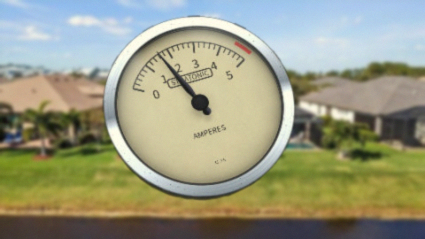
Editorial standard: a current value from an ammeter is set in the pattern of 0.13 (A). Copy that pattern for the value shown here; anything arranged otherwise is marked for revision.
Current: 1.6 (A)
